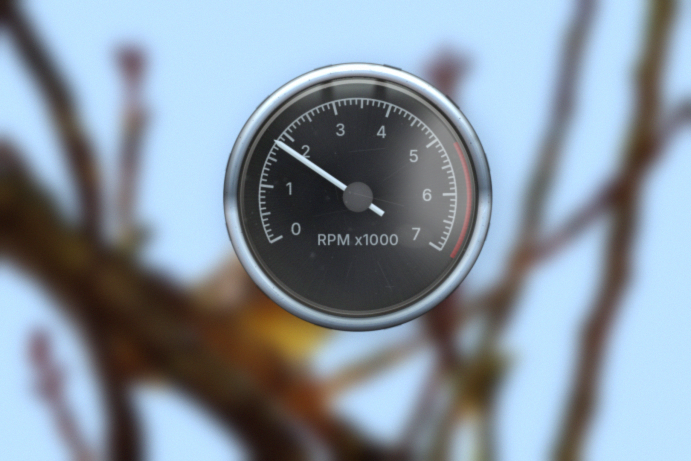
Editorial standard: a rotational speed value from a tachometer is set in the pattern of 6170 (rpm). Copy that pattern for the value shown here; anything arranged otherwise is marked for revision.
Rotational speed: 1800 (rpm)
